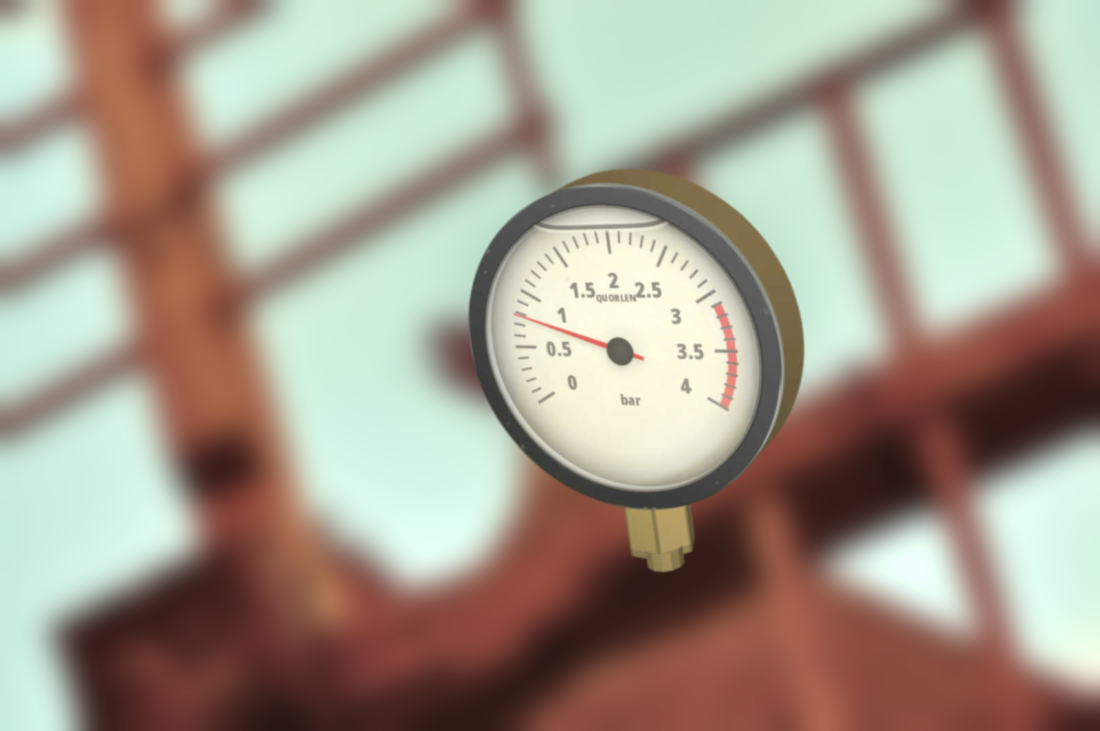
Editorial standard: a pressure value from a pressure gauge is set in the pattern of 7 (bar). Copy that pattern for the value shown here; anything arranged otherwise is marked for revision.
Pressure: 0.8 (bar)
